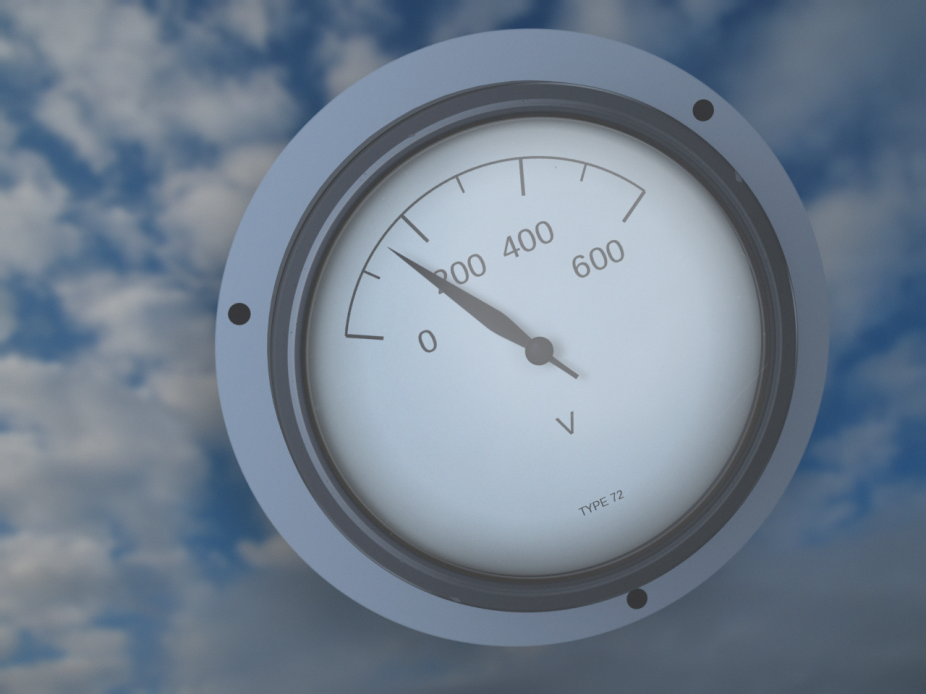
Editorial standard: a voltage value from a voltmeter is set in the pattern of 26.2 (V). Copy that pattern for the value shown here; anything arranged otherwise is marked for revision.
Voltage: 150 (V)
